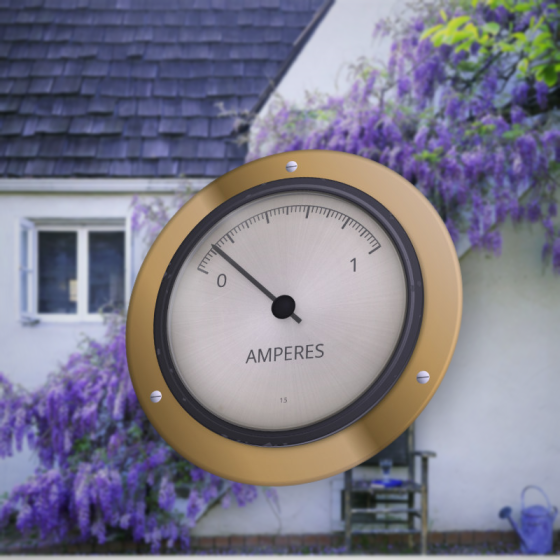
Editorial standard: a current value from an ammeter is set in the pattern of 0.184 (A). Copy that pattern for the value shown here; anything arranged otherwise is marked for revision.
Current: 0.12 (A)
